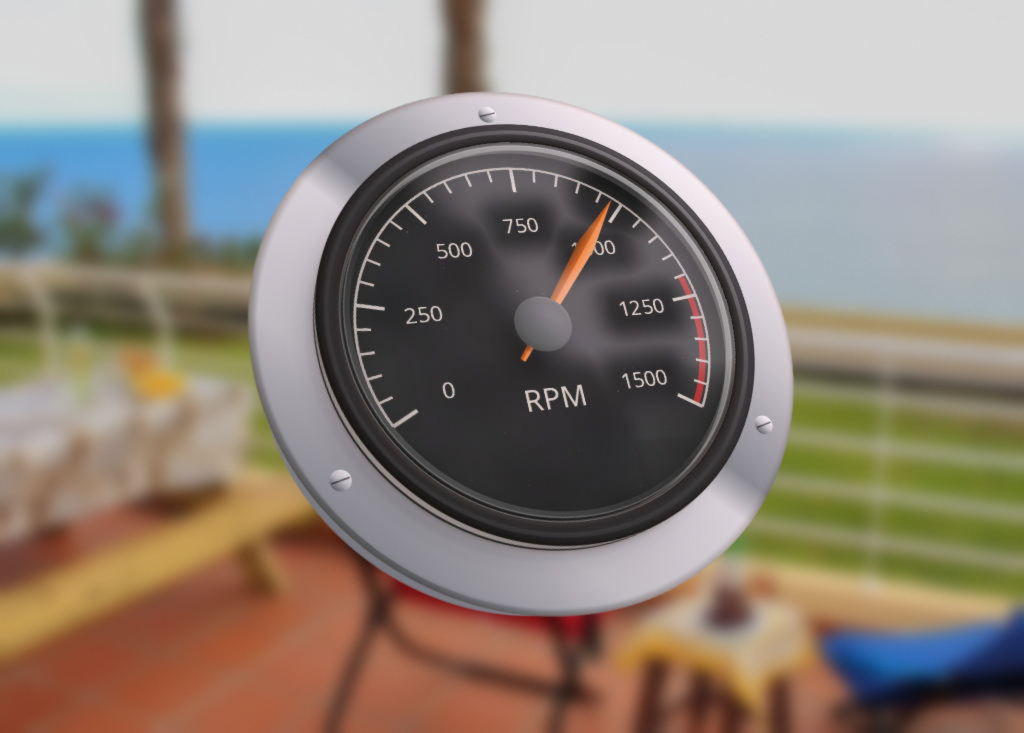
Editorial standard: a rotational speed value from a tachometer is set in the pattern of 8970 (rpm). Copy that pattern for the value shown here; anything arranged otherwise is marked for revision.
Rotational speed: 975 (rpm)
